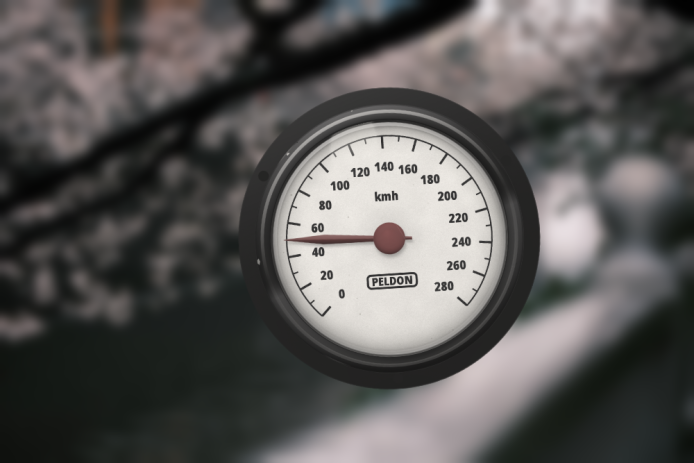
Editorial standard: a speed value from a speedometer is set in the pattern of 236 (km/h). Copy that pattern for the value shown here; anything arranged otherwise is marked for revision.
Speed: 50 (km/h)
